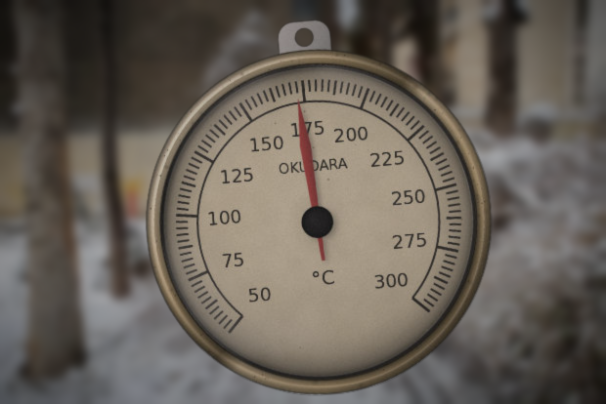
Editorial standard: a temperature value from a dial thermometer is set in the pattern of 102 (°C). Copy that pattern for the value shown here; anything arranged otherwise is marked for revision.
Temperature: 172.5 (°C)
